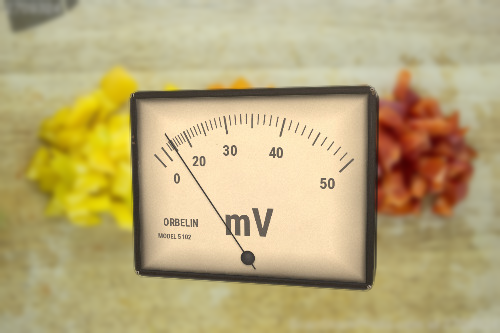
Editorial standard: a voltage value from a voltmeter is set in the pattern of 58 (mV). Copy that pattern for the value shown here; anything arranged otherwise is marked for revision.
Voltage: 15 (mV)
